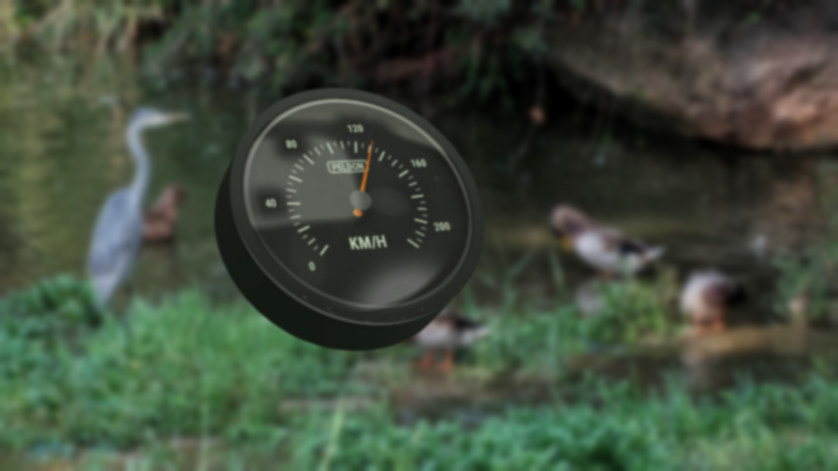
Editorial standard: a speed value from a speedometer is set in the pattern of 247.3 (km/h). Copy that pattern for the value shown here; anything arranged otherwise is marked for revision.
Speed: 130 (km/h)
